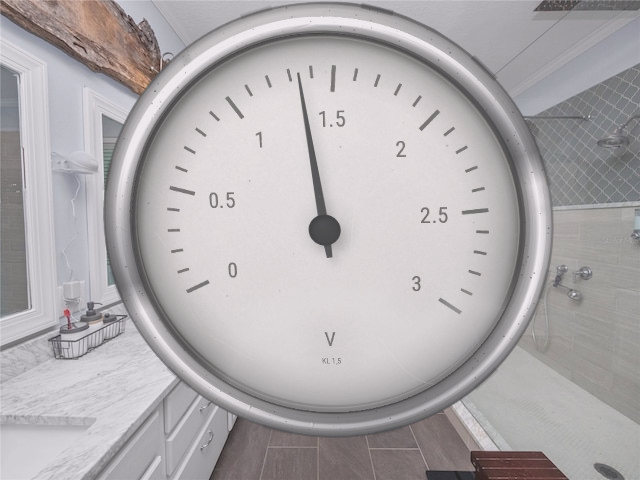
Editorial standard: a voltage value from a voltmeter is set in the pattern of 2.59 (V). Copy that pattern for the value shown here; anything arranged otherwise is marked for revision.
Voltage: 1.35 (V)
